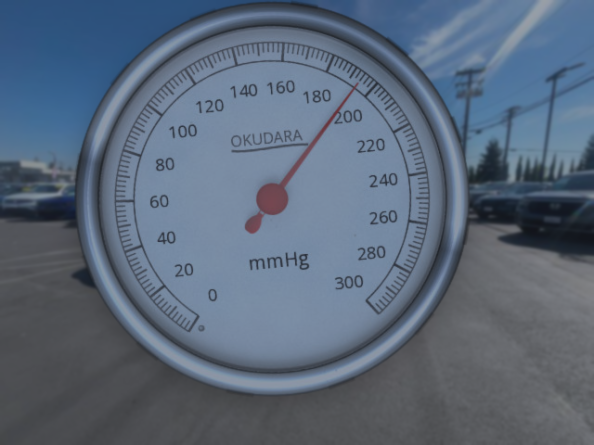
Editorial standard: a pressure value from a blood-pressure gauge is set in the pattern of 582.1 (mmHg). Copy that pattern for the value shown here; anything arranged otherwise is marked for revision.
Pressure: 194 (mmHg)
